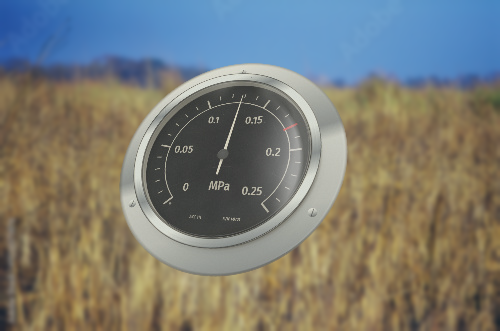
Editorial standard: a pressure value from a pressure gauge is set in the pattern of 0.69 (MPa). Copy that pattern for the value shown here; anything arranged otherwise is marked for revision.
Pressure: 0.13 (MPa)
